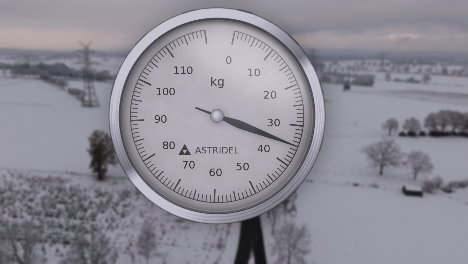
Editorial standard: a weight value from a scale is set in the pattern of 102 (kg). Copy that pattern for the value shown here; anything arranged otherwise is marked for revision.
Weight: 35 (kg)
